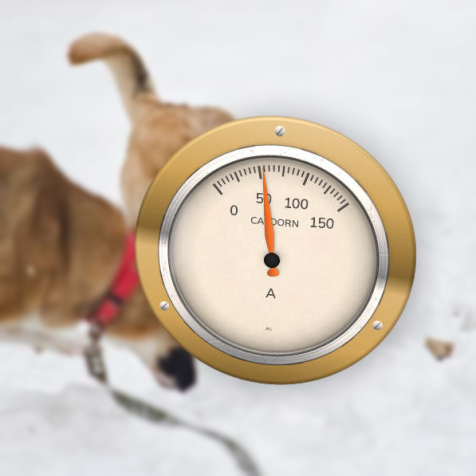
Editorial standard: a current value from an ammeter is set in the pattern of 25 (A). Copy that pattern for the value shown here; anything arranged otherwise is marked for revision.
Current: 55 (A)
